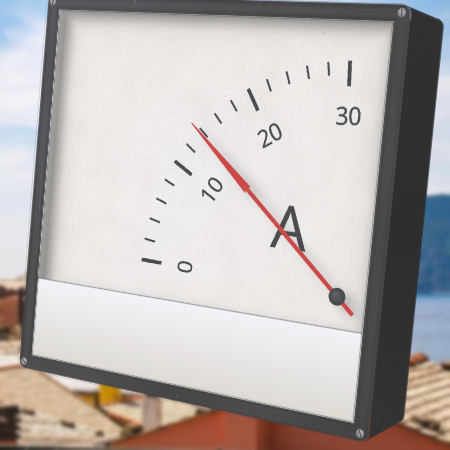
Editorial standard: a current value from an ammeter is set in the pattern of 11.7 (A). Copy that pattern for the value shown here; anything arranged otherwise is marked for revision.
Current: 14 (A)
